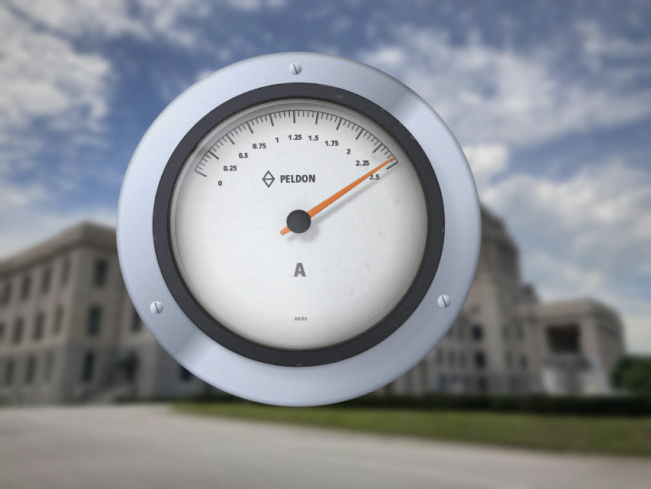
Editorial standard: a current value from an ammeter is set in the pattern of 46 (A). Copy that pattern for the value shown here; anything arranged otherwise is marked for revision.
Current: 2.45 (A)
